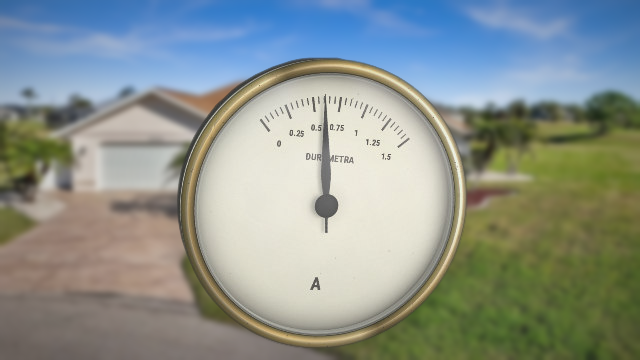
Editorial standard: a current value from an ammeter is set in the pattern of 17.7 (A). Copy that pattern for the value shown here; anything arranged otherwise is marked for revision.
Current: 0.6 (A)
